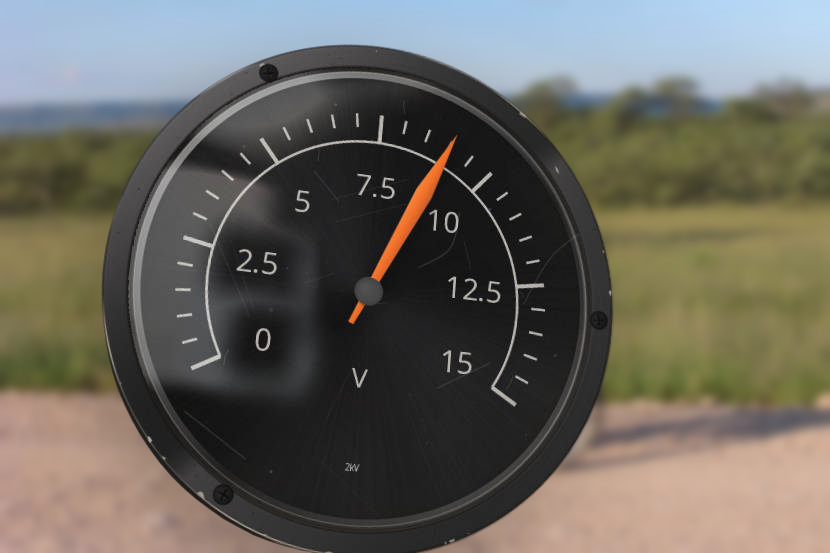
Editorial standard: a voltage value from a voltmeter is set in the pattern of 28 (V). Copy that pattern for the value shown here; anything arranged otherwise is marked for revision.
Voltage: 9 (V)
